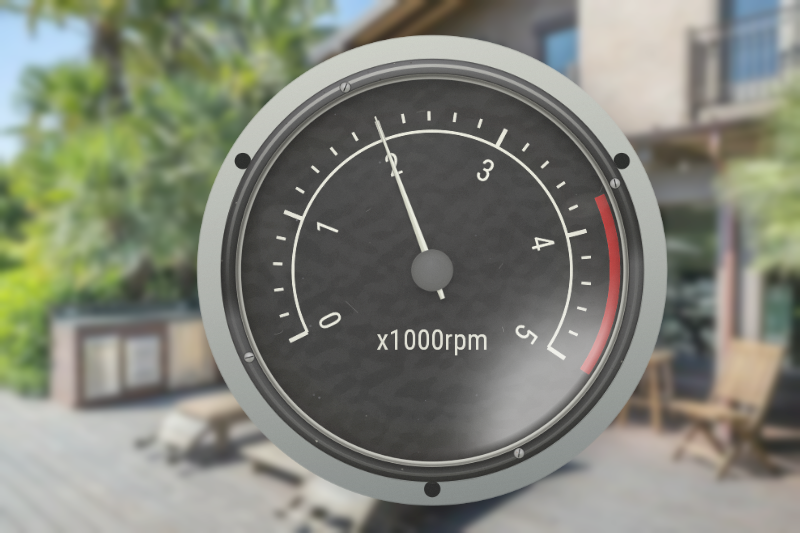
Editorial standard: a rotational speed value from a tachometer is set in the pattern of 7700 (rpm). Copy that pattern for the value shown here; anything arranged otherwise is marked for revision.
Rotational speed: 2000 (rpm)
